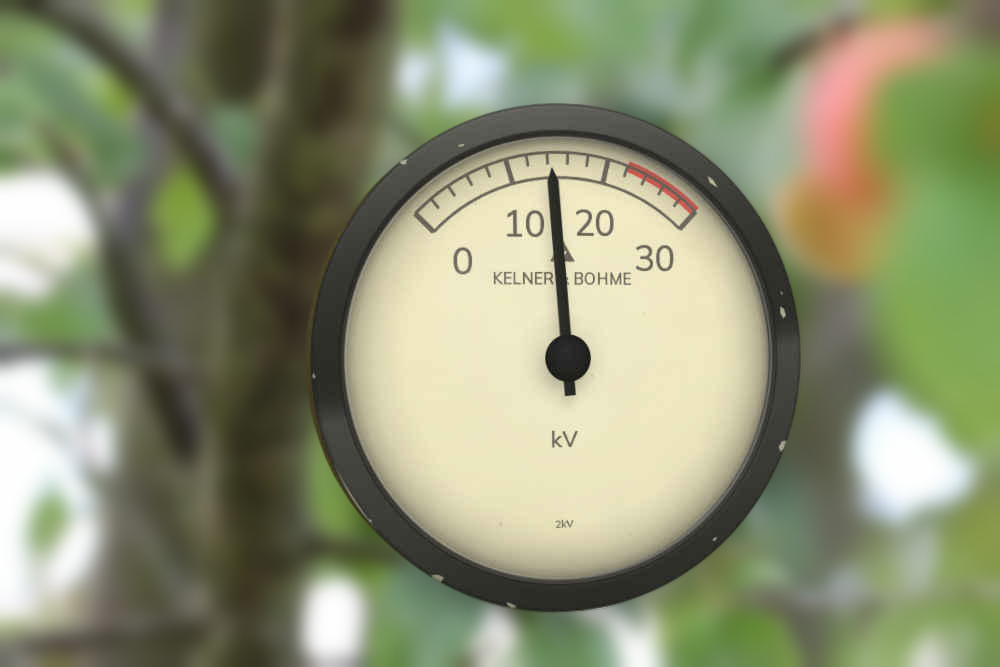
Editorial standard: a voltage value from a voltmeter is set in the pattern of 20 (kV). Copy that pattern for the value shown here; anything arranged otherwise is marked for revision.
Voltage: 14 (kV)
